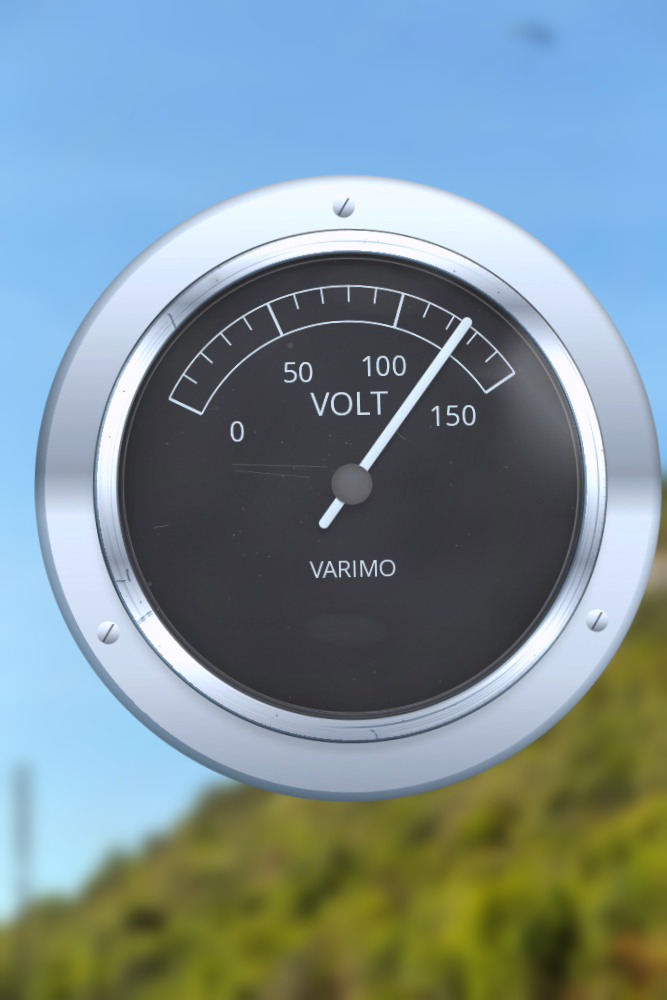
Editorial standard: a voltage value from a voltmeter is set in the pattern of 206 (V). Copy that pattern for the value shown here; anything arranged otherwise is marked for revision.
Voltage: 125 (V)
